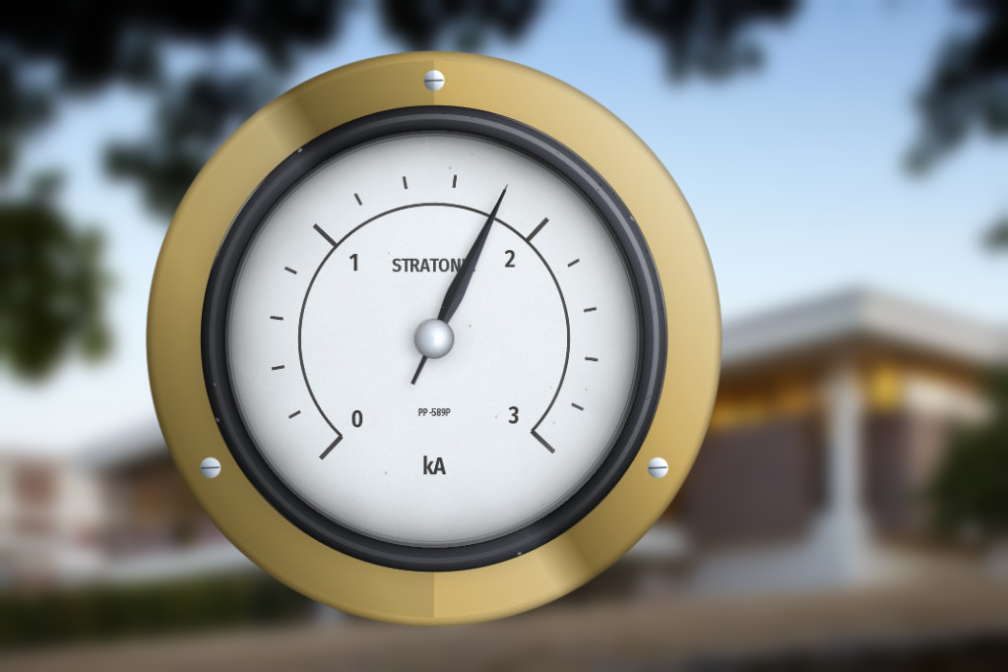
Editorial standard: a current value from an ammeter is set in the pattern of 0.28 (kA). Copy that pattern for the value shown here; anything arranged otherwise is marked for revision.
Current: 1.8 (kA)
